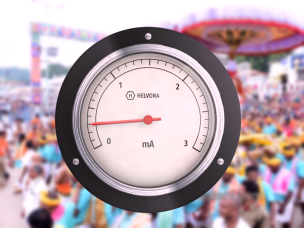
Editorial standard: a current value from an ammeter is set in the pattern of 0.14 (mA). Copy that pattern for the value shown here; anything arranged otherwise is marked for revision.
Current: 0.3 (mA)
